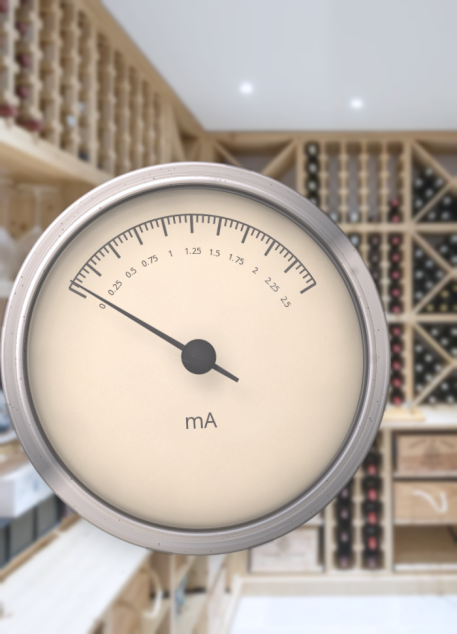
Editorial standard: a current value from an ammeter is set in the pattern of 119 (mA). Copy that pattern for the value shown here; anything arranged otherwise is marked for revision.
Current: 0.05 (mA)
